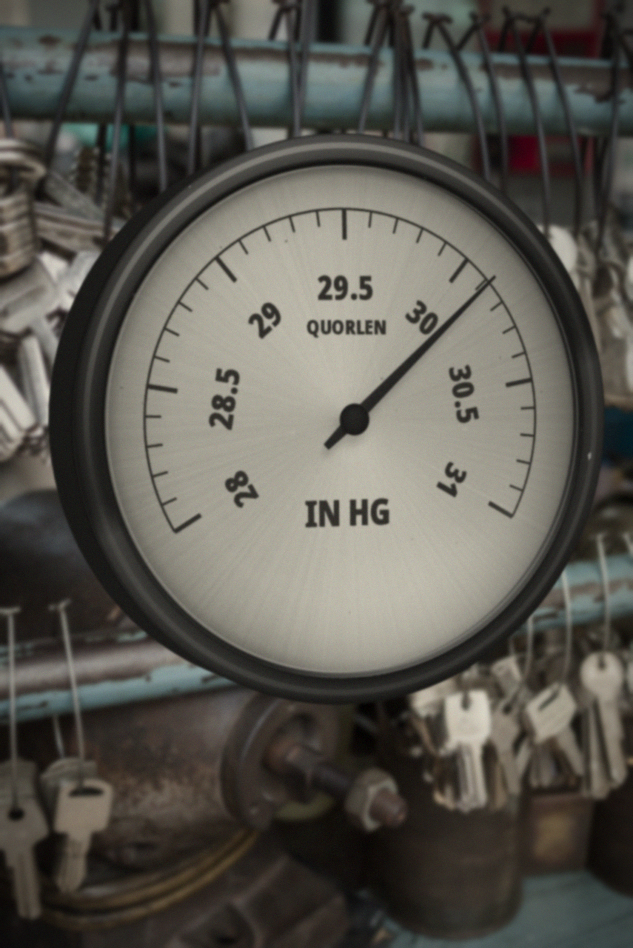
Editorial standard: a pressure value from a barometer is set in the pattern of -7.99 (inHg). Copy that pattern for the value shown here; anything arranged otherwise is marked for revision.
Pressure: 30.1 (inHg)
